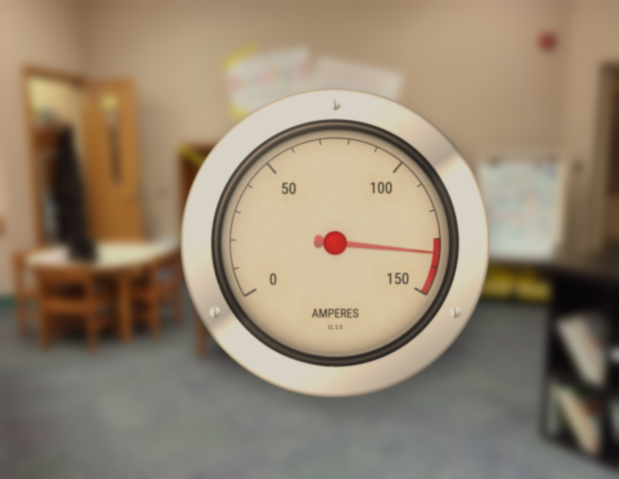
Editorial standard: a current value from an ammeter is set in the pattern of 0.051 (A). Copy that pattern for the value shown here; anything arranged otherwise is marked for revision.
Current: 135 (A)
